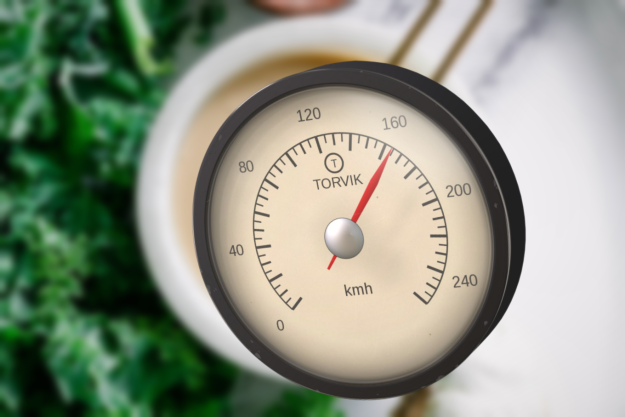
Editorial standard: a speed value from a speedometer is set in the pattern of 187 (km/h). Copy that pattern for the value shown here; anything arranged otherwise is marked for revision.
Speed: 165 (km/h)
